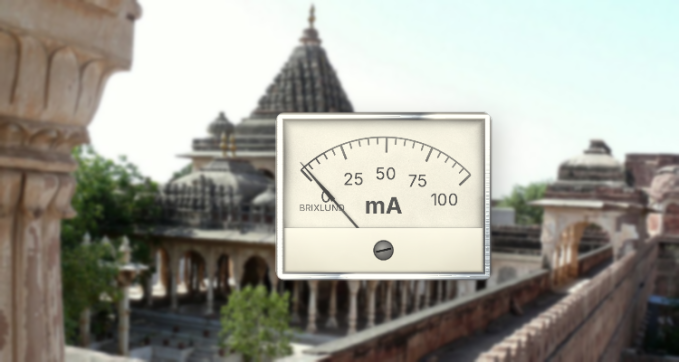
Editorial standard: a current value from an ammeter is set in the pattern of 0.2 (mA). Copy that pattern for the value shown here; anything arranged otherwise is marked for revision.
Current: 2.5 (mA)
